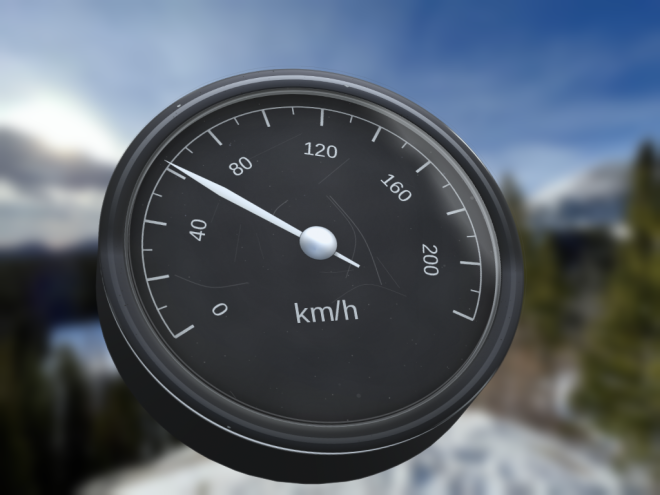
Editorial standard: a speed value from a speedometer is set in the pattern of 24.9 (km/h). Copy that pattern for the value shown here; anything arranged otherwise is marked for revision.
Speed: 60 (km/h)
